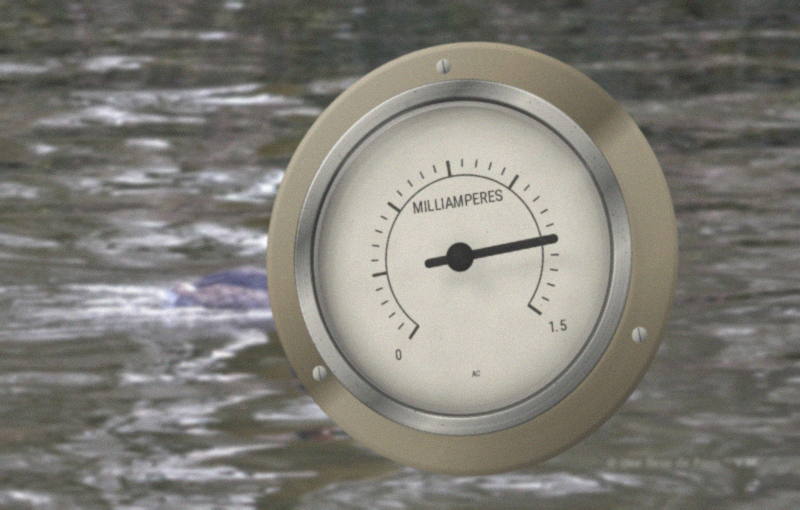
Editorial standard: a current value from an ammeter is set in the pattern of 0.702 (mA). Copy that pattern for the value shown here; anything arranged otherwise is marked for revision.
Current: 1.25 (mA)
